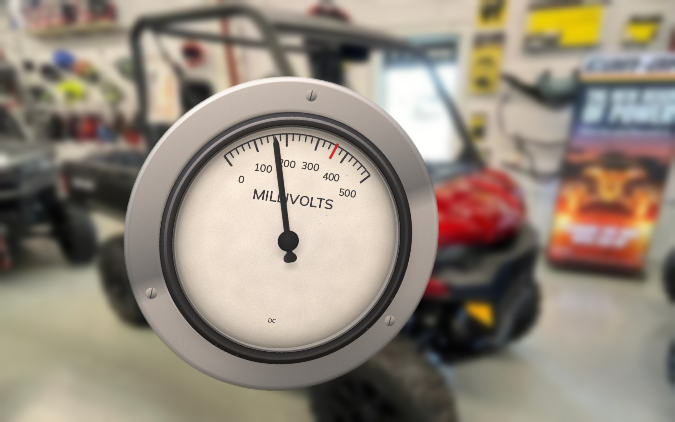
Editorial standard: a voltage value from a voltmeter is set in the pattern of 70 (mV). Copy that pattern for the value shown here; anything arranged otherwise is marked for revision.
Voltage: 160 (mV)
